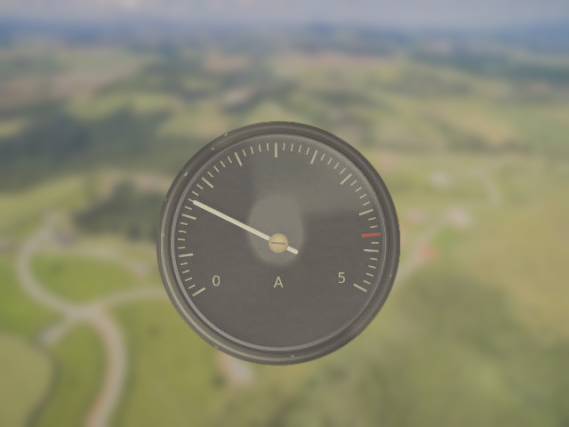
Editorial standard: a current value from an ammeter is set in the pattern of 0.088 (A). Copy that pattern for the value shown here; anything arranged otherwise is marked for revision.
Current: 1.2 (A)
